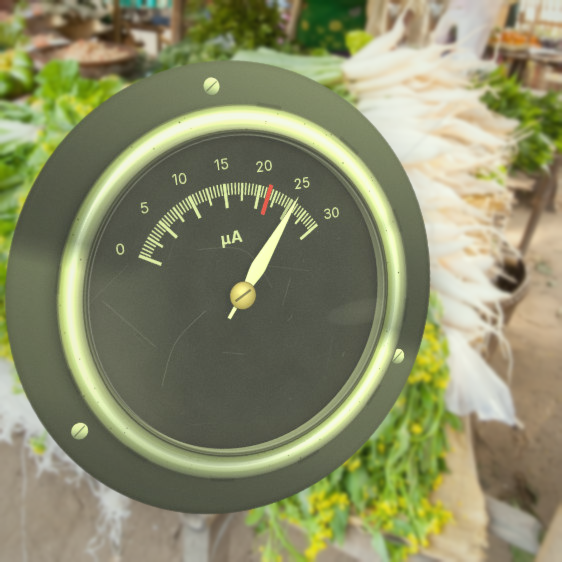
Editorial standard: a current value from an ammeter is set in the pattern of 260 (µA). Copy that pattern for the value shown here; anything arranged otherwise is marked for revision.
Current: 25 (µA)
